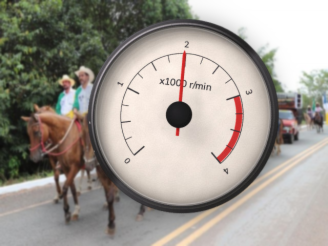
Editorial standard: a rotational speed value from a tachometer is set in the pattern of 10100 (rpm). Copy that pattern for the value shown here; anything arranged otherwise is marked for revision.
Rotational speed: 2000 (rpm)
